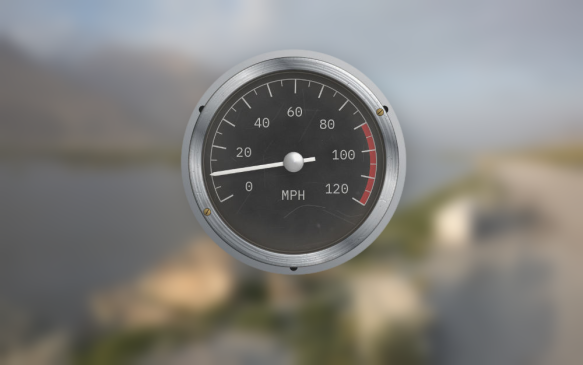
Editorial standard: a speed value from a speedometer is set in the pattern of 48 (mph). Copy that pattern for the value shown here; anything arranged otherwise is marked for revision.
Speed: 10 (mph)
